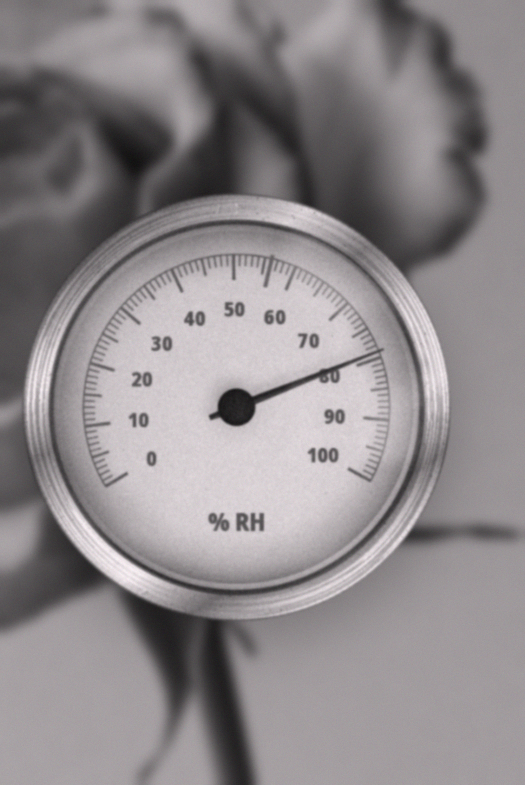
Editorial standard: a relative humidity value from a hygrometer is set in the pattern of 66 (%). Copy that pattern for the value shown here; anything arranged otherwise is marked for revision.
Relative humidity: 79 (%)
